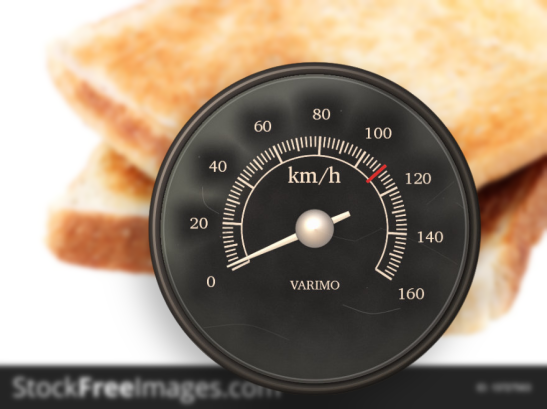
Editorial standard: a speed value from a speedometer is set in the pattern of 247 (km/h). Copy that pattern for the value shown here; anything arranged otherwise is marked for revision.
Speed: 2 (km/h)
